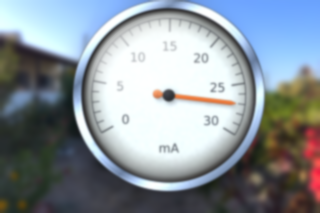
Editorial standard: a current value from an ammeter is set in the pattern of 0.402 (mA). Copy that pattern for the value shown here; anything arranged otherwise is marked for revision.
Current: 27 (mA)
